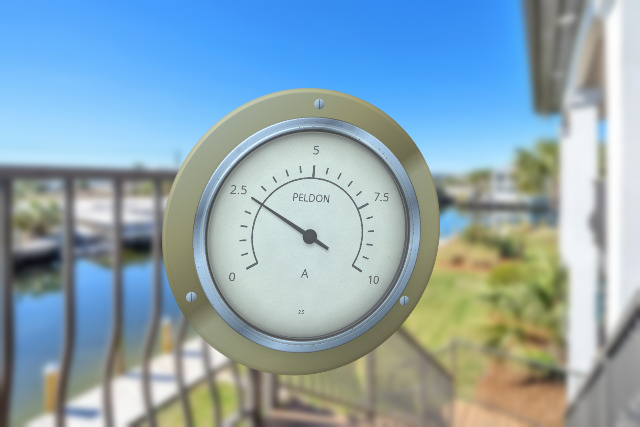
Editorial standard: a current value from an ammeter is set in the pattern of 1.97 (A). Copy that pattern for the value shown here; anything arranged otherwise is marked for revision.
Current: 2.5 (A)
